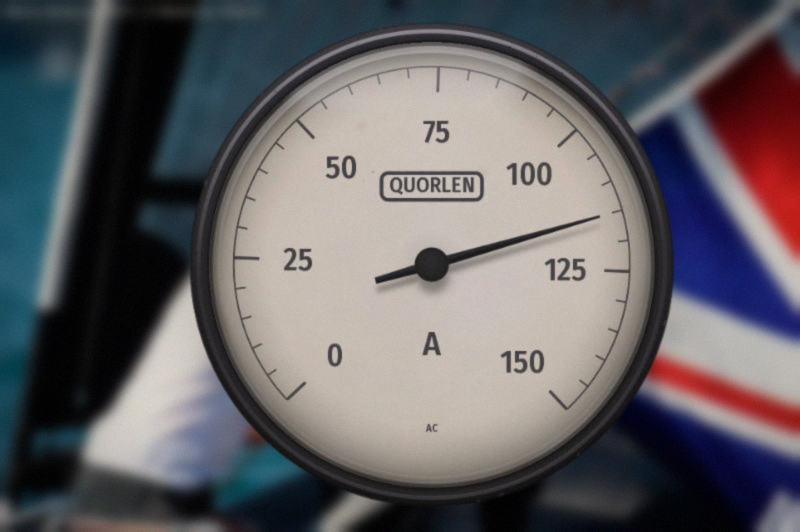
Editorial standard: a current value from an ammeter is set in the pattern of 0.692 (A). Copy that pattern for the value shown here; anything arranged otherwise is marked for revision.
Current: 115 (A)
